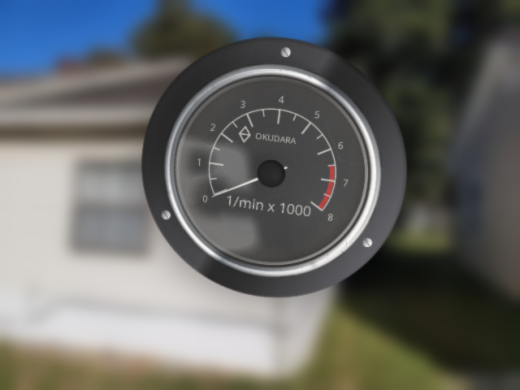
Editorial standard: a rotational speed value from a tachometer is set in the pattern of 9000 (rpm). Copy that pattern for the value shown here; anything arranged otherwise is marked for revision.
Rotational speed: 0 (rpm)
